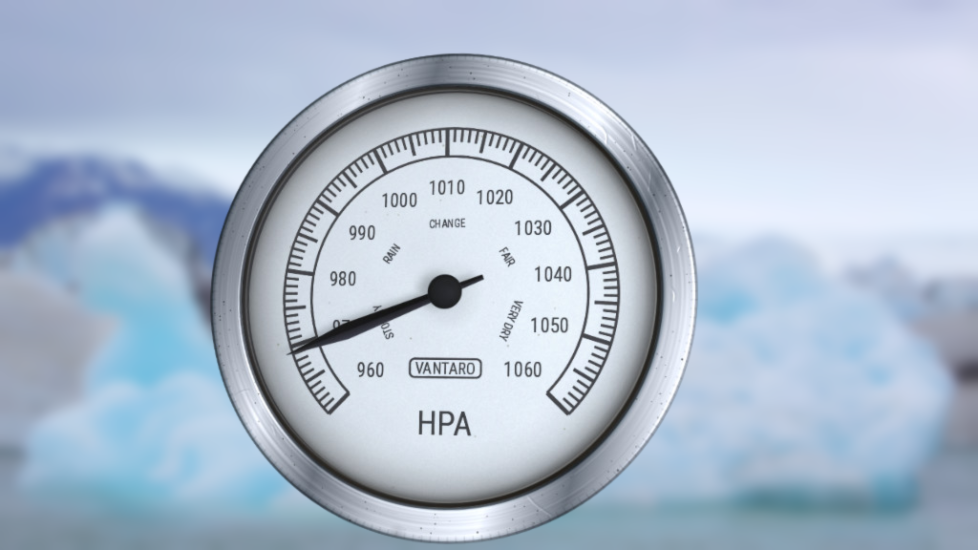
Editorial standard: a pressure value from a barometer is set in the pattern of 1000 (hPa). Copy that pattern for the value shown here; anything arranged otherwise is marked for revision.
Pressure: 969 (hPa)
